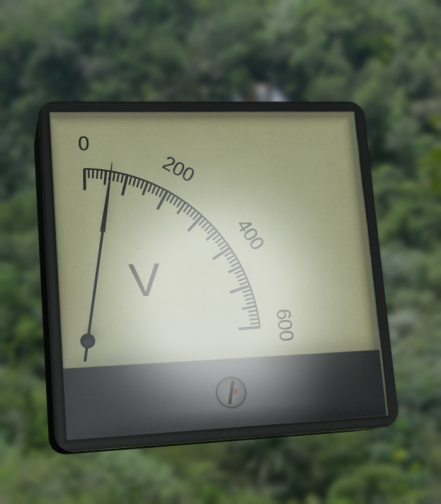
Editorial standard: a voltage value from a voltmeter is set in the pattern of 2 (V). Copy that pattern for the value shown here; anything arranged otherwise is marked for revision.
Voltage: 60 (V)
